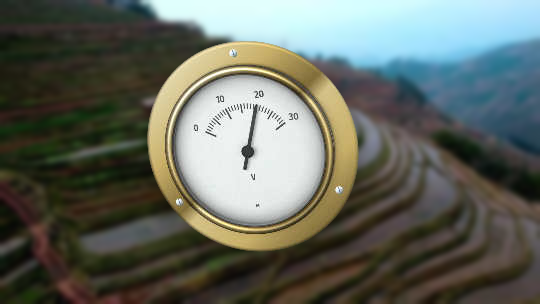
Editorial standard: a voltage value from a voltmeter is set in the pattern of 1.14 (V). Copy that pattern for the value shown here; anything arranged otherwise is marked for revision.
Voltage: 20 (V)
